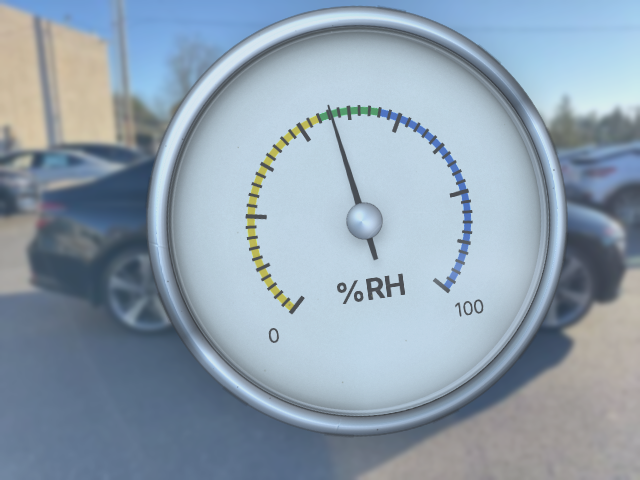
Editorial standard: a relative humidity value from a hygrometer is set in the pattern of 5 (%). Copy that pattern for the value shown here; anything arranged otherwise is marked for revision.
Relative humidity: 46 (%)
